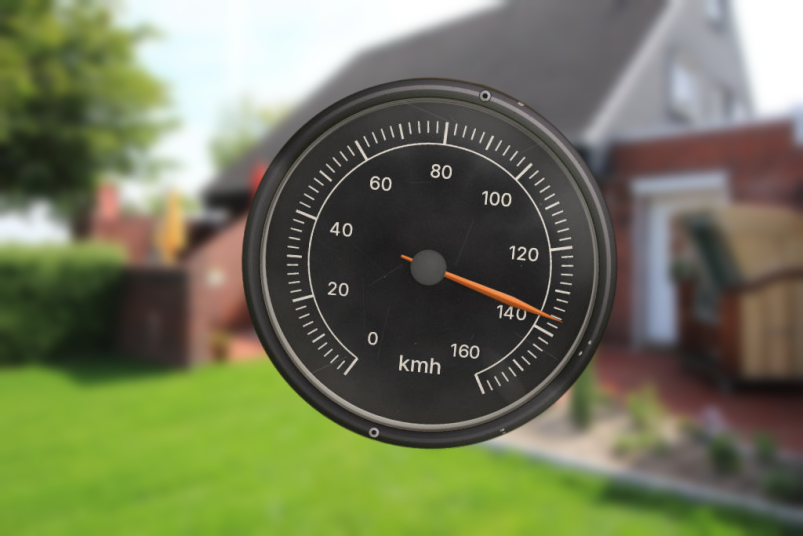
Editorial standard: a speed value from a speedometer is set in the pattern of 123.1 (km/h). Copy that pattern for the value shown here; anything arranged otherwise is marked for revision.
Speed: 136 (km/h)
